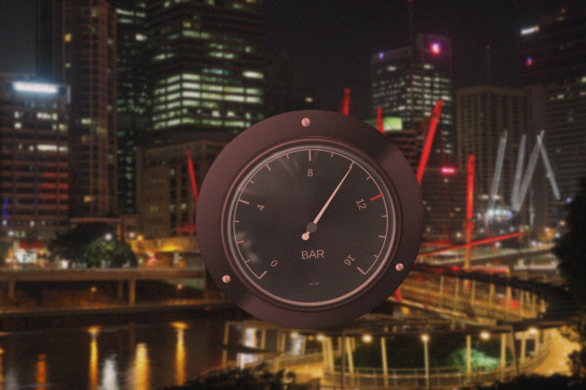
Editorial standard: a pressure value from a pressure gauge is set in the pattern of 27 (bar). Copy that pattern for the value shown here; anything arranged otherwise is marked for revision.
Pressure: 10 (bar)
